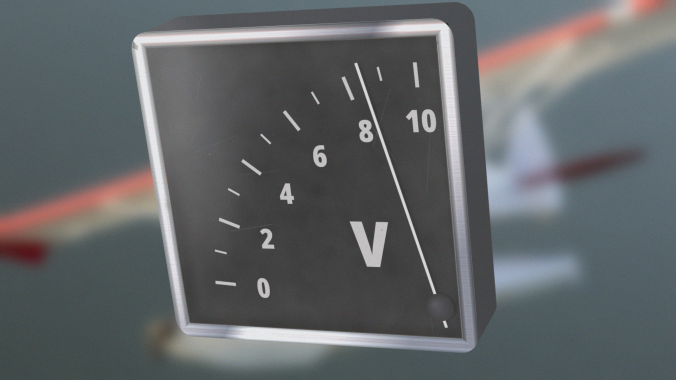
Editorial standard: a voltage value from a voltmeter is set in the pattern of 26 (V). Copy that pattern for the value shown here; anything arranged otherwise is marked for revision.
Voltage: 8.5 (V)
